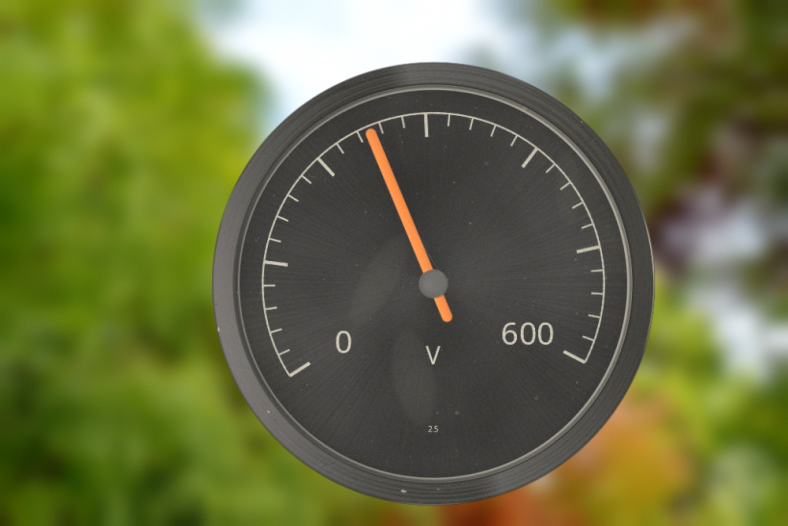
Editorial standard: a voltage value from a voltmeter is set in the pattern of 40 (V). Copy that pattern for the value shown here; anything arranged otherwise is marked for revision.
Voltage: 250 (V)
